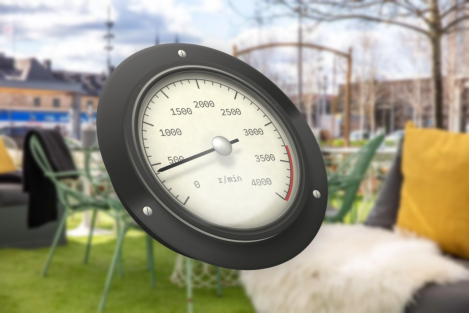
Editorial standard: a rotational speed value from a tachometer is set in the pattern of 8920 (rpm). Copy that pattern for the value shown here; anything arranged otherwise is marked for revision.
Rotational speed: 400 (rpm)
